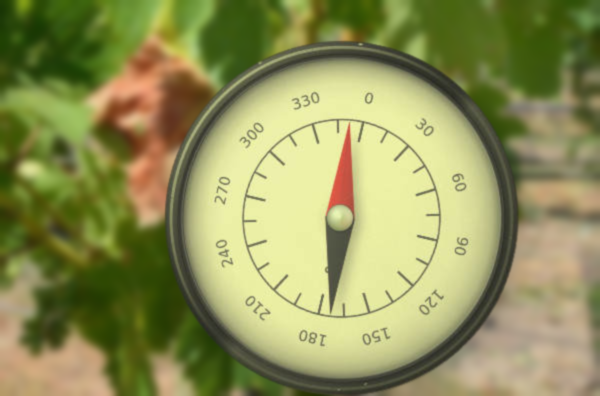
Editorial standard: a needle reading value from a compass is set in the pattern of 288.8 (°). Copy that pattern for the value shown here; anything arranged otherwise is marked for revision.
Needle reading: 352.5 (°)
